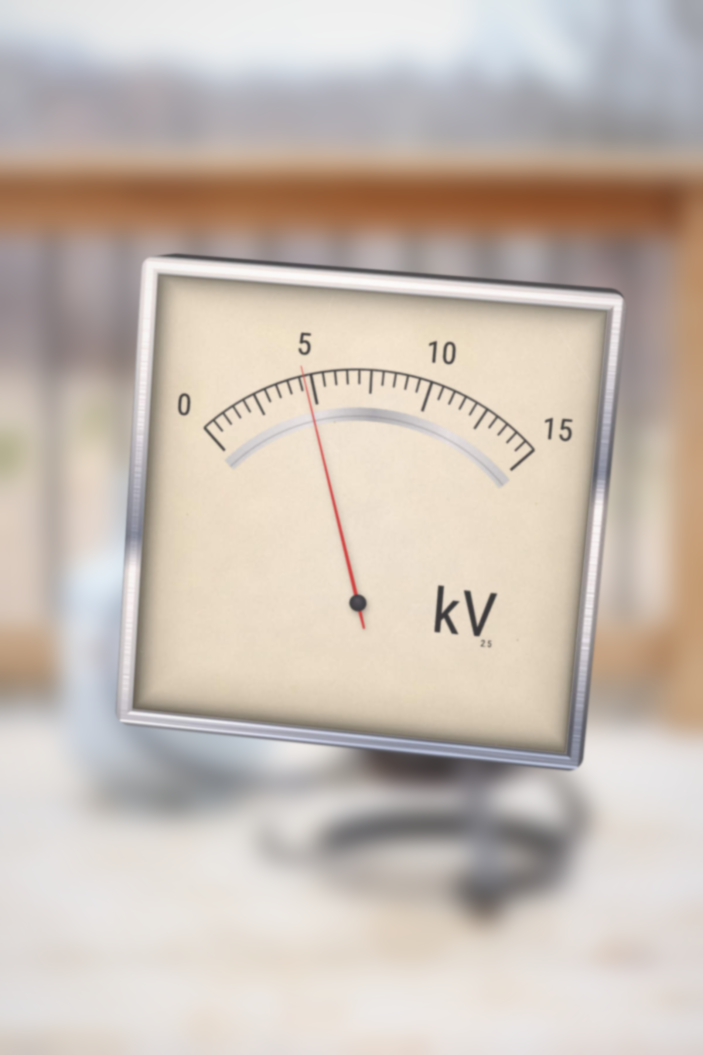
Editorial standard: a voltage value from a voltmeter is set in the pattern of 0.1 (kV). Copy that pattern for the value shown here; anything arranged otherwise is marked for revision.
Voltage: 4.75 (kV)
